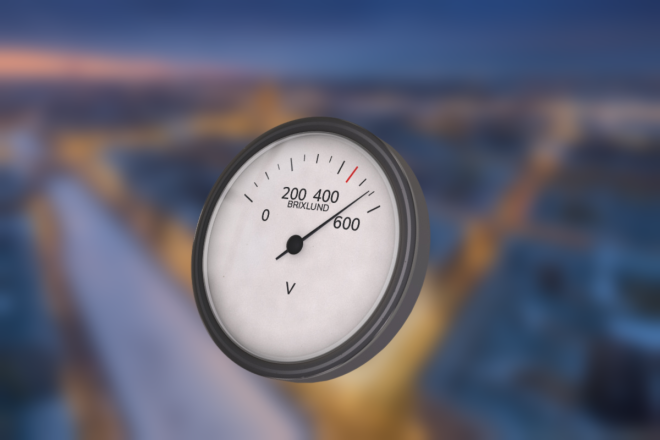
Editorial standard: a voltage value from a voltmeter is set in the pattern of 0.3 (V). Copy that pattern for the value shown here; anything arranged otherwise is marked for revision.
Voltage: 550 (V)
